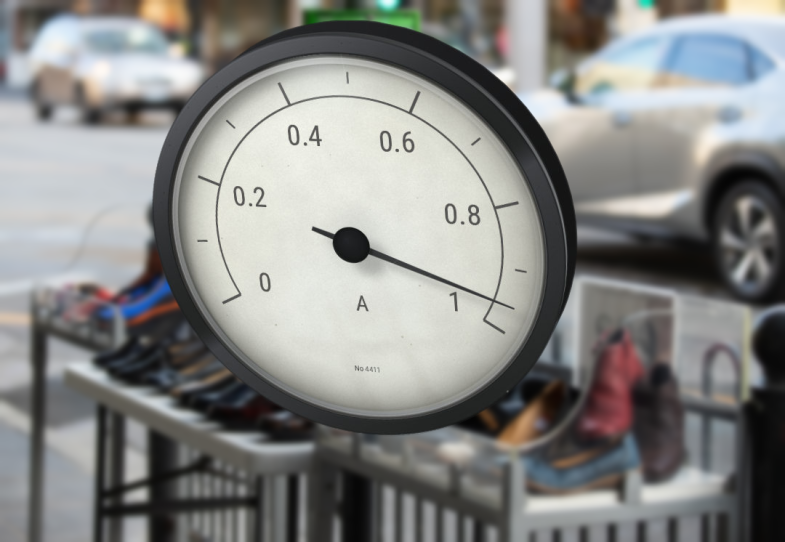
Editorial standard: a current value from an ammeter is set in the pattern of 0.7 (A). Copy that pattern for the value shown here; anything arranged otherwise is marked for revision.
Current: 0.95 (A)
